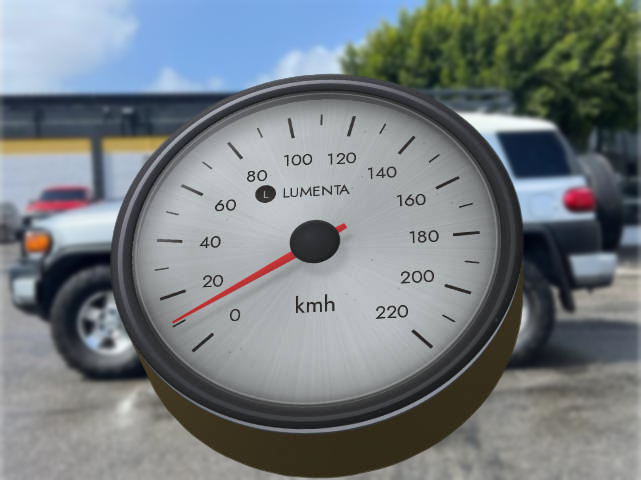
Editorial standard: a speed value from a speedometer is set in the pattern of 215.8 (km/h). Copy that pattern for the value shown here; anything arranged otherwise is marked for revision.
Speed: 10 (km/h)
